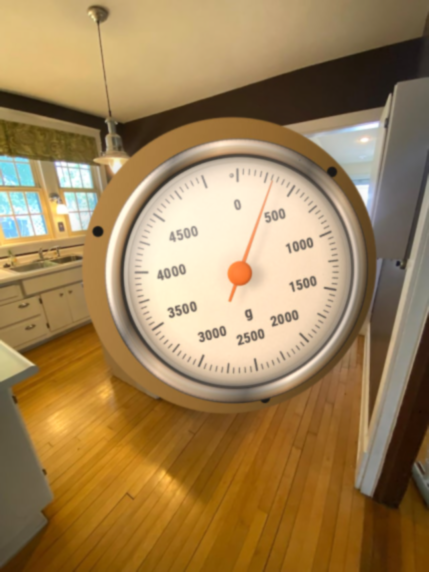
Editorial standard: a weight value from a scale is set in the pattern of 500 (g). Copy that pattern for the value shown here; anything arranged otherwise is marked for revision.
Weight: 300 (g)
